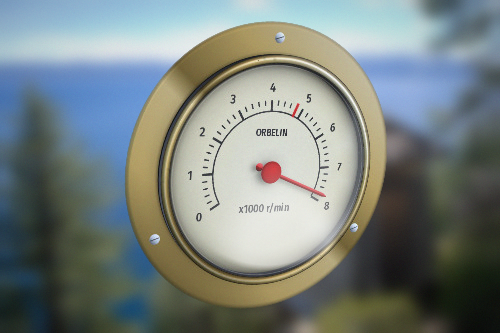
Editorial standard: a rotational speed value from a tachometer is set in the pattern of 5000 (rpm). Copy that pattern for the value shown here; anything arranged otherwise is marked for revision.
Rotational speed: 7800 (rpm)
